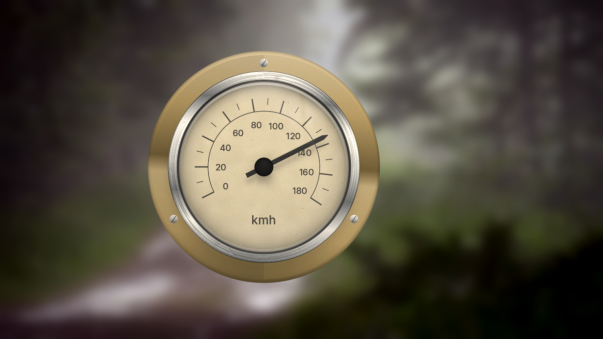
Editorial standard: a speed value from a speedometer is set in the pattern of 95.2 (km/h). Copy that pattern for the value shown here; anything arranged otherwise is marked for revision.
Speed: 135 (km/h)
